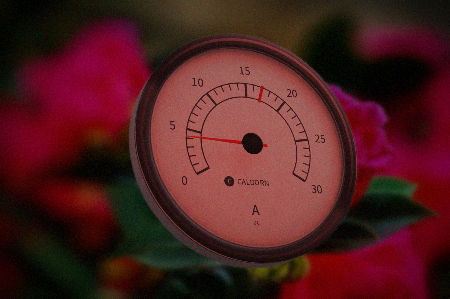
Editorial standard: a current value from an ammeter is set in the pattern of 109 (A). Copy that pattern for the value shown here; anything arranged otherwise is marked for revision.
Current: 4 (A)
